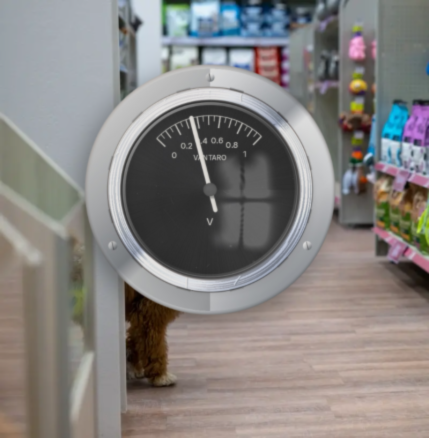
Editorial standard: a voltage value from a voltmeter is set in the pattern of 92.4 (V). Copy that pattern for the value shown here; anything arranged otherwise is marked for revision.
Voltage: 0.35 (V)
